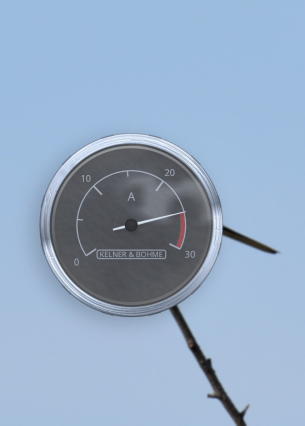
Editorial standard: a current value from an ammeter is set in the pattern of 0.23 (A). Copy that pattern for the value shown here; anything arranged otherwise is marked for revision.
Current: 25 (A)
